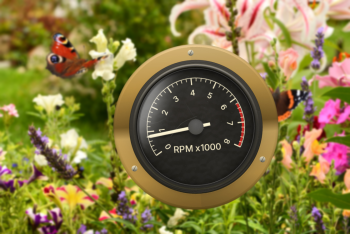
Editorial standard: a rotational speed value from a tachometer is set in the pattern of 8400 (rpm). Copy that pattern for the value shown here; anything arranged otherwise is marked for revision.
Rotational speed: 800 (rpm)
